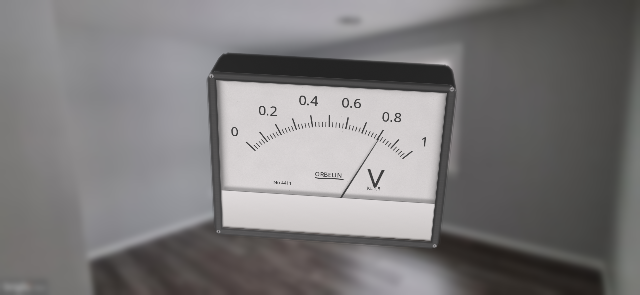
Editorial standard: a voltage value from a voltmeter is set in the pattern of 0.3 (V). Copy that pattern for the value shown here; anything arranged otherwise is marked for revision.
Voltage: 0.8 (V)
